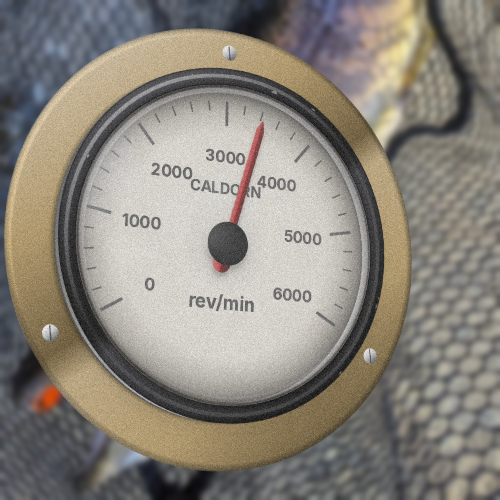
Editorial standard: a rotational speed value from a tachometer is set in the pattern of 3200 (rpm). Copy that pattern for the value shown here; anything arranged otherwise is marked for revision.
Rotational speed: 3400 (rpm)
